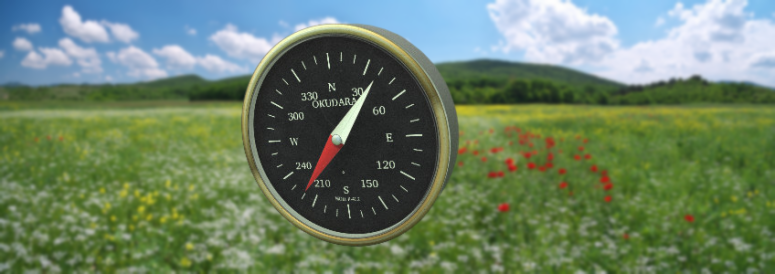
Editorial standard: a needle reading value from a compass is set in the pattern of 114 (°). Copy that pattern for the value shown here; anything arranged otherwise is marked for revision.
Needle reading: 220 (°)
